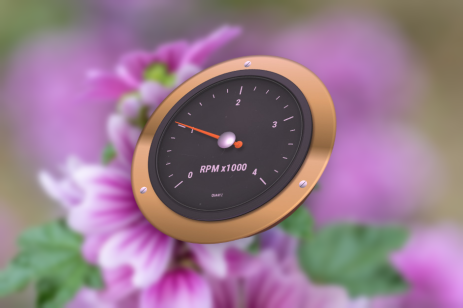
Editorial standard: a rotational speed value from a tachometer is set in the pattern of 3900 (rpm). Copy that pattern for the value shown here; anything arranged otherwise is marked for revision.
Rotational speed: 1000 (rpm)
